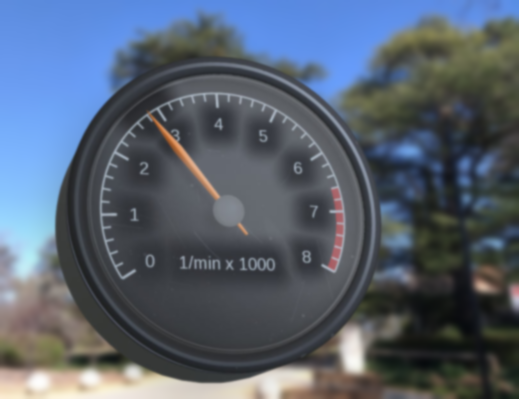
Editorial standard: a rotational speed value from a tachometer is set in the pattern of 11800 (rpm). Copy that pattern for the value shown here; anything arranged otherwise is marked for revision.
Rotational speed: 2800 (rpm)
